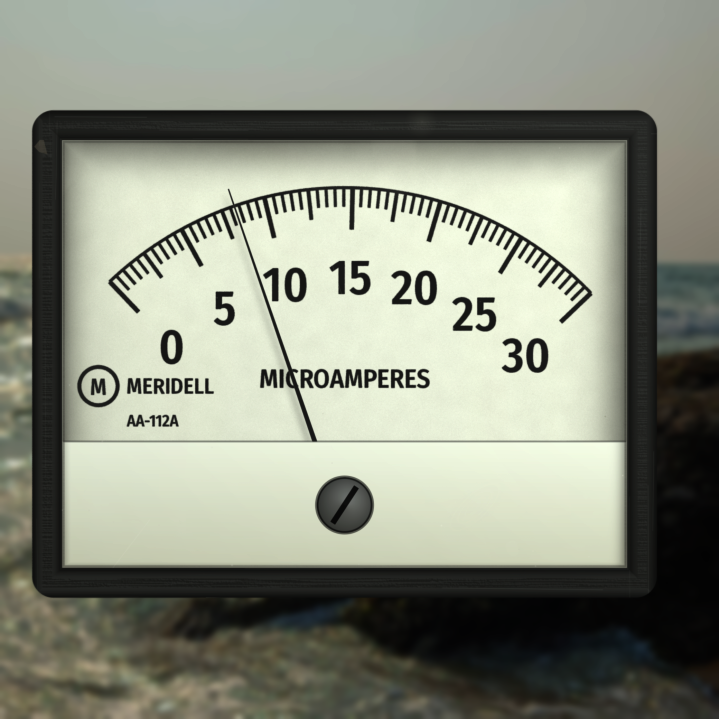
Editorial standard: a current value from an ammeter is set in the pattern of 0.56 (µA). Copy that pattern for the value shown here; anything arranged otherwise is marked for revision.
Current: 8.25 (µA)
